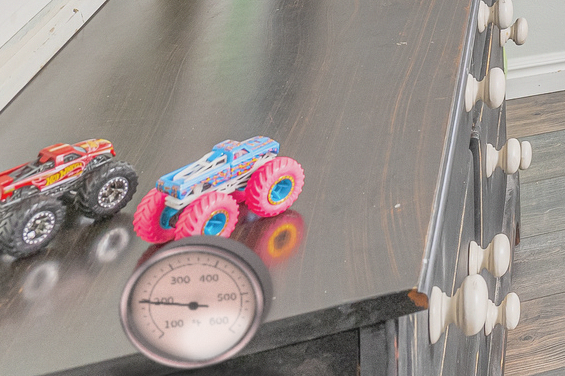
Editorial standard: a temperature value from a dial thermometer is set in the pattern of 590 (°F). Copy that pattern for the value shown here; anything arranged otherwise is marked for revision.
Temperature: 200 (°F)
